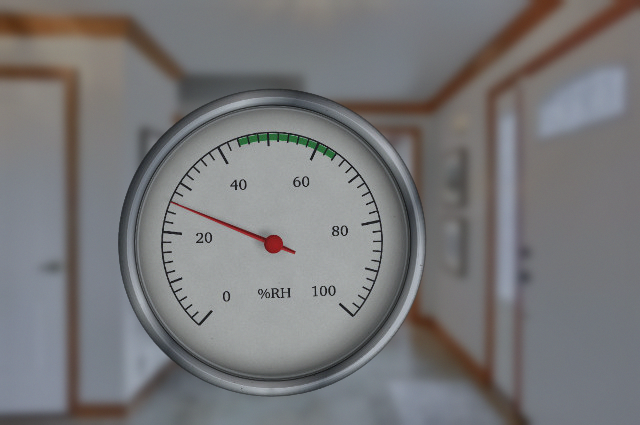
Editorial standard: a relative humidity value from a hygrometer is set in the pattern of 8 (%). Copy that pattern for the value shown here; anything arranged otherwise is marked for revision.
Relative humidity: 26 (%)
